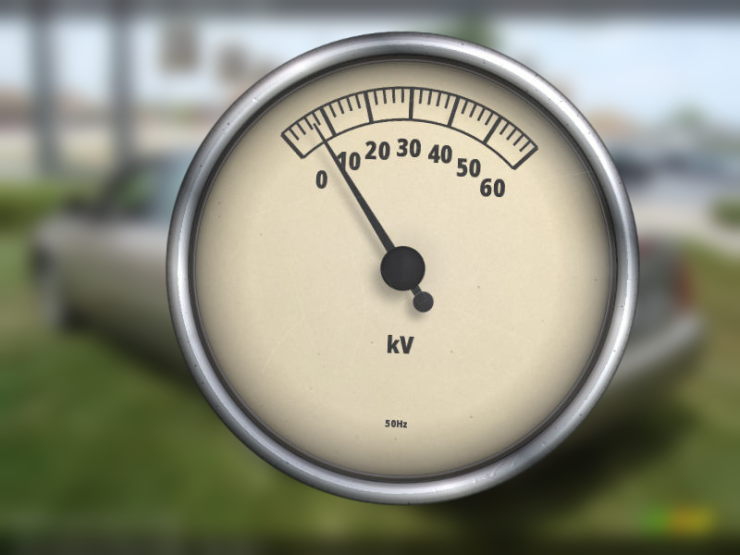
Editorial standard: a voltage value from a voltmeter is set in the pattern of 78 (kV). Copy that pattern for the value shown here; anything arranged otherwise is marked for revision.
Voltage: 7 (kV)
